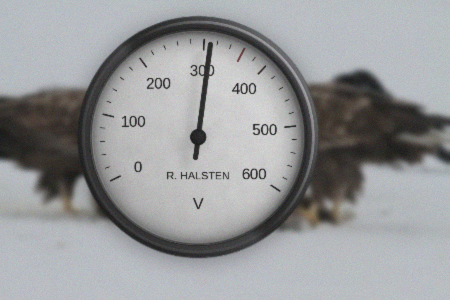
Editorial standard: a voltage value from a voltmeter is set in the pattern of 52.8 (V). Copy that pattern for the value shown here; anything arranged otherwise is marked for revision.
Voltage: 310 (V)
